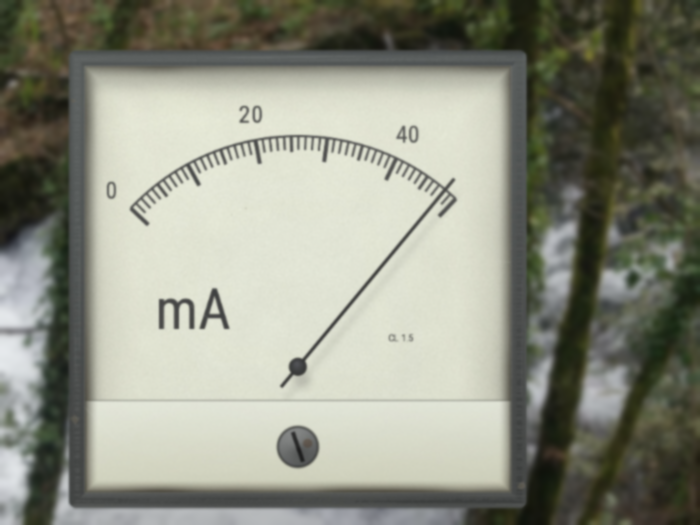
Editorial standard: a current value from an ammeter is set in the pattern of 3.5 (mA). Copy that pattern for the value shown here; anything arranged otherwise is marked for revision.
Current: 48 (mA)
